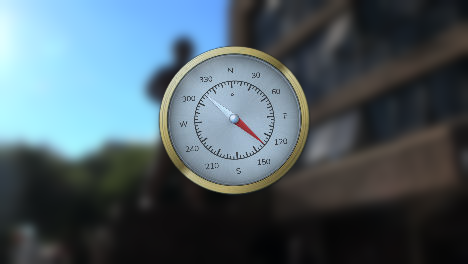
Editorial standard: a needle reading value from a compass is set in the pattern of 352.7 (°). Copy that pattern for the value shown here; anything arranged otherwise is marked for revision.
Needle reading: 135 (°)
